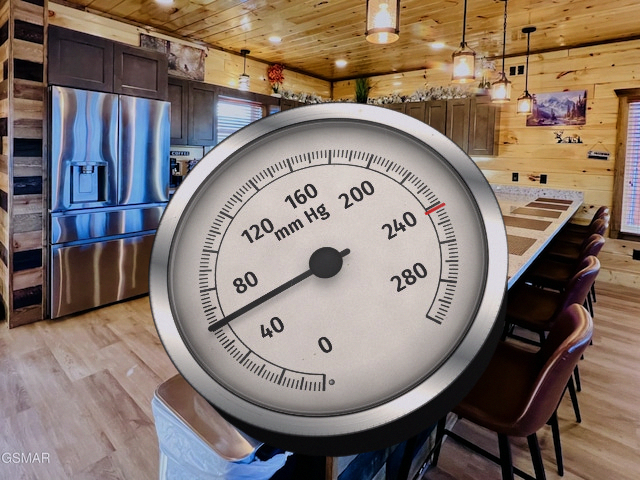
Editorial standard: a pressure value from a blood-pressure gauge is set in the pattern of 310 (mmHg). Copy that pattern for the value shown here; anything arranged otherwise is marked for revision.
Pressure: 60 (mmHg)
